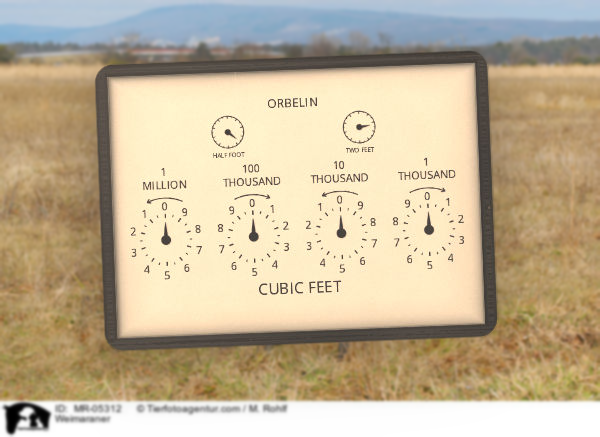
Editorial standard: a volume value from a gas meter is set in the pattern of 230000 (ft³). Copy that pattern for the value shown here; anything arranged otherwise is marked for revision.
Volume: 0 (ft³)
